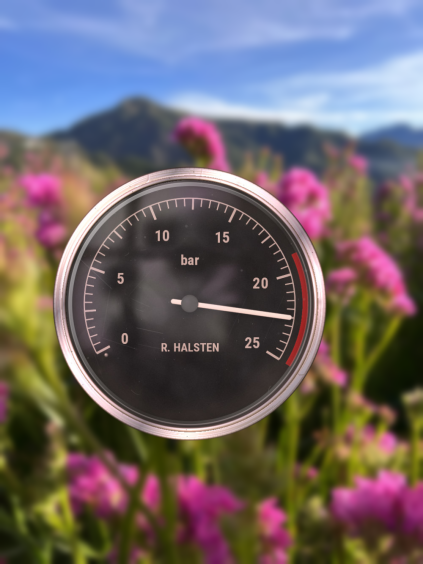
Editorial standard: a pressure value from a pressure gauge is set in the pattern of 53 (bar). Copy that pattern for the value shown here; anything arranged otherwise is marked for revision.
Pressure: 22.5 (bar)
